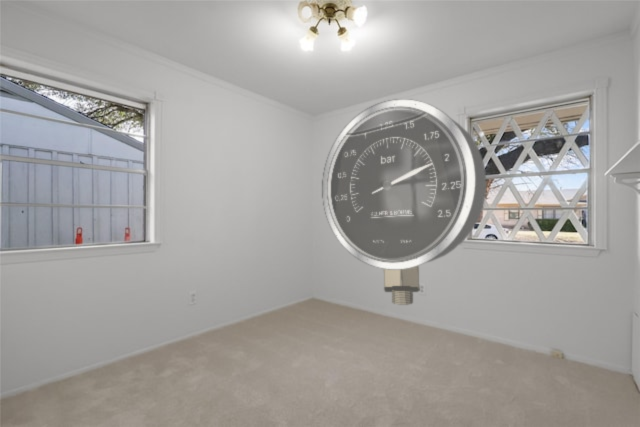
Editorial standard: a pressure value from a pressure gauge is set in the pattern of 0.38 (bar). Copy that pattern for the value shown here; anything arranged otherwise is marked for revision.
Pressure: 2 (bar)
